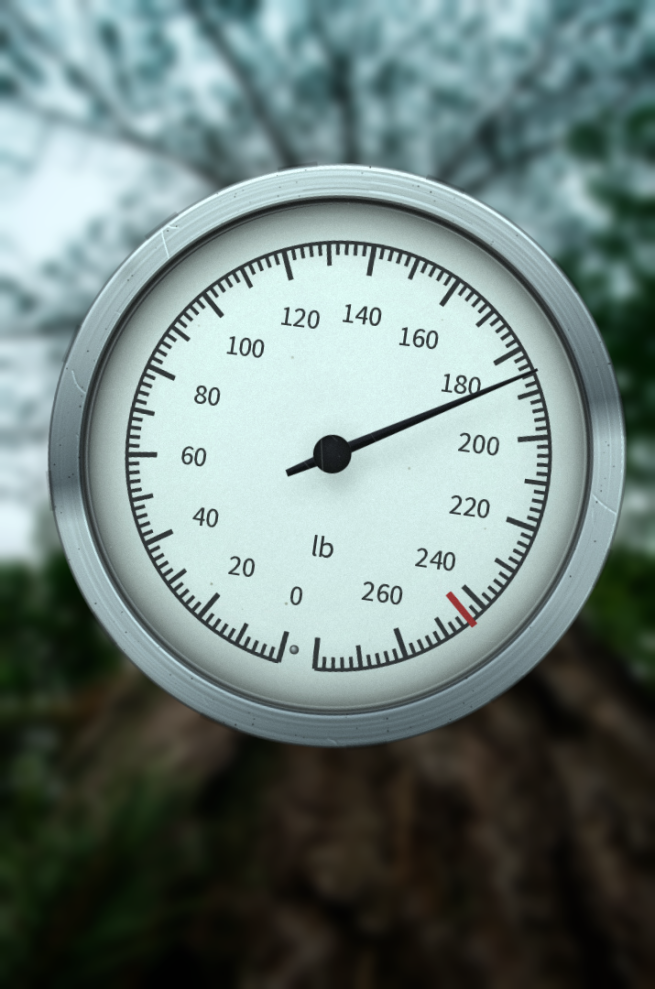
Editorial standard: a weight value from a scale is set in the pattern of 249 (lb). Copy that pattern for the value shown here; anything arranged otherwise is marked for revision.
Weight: 186 (lb)
